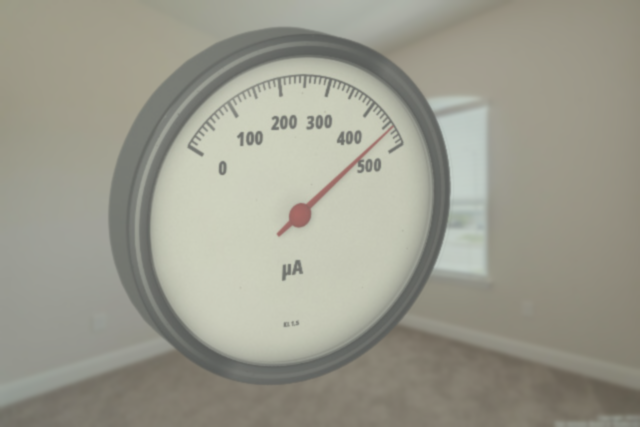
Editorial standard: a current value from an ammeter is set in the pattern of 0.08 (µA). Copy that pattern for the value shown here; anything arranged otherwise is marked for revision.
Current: 450 (µA)
